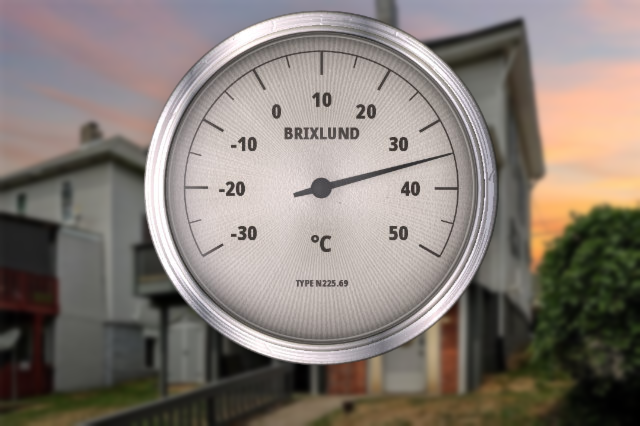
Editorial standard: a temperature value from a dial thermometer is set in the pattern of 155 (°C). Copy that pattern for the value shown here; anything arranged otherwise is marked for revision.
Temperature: 35 (°C)
